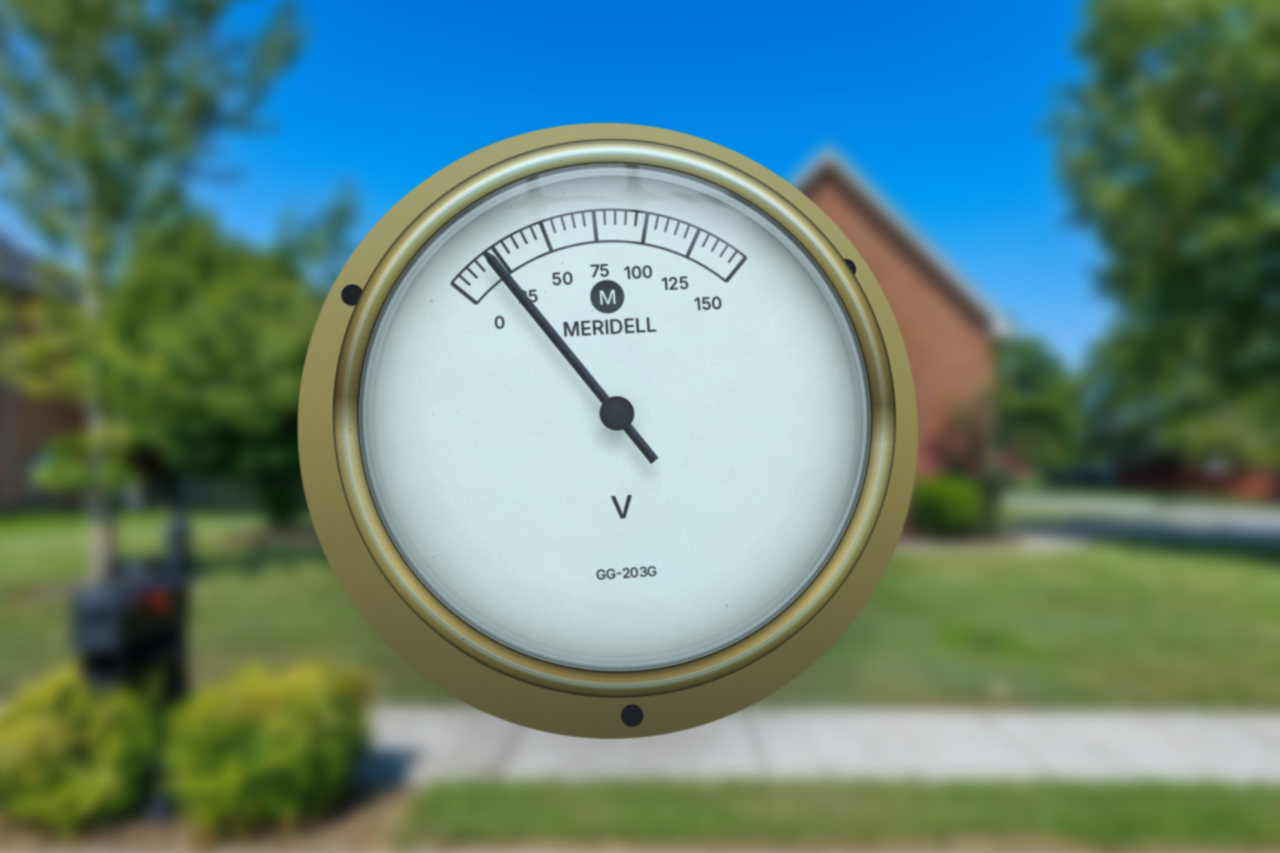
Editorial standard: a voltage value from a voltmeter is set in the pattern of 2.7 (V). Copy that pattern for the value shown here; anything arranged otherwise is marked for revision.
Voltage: 20 (V)
